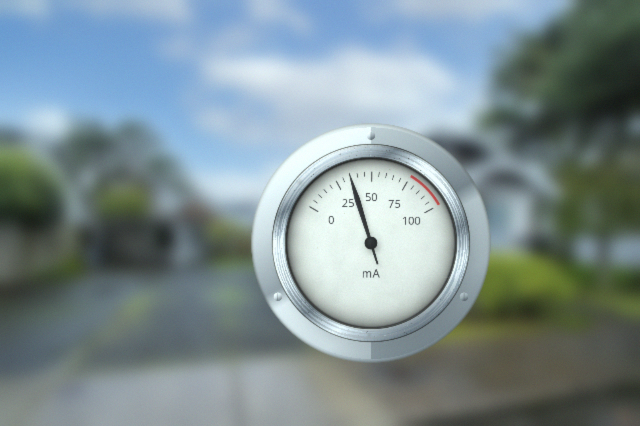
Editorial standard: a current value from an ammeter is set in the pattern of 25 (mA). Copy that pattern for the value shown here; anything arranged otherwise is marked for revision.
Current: 35 (mA)
